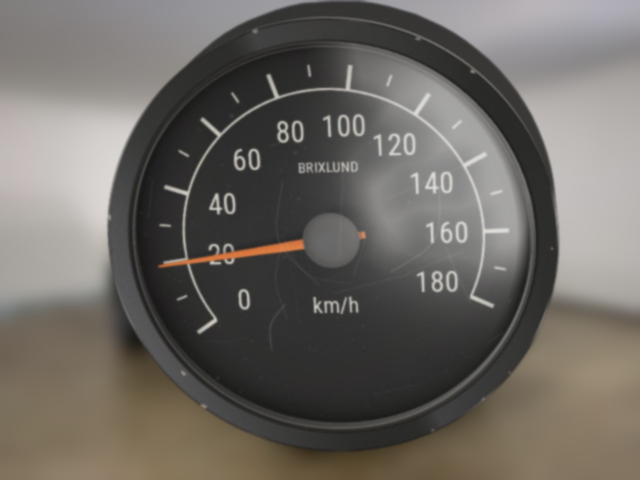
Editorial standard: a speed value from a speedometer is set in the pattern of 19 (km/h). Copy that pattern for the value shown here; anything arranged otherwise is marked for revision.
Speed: 20 (km/h)
